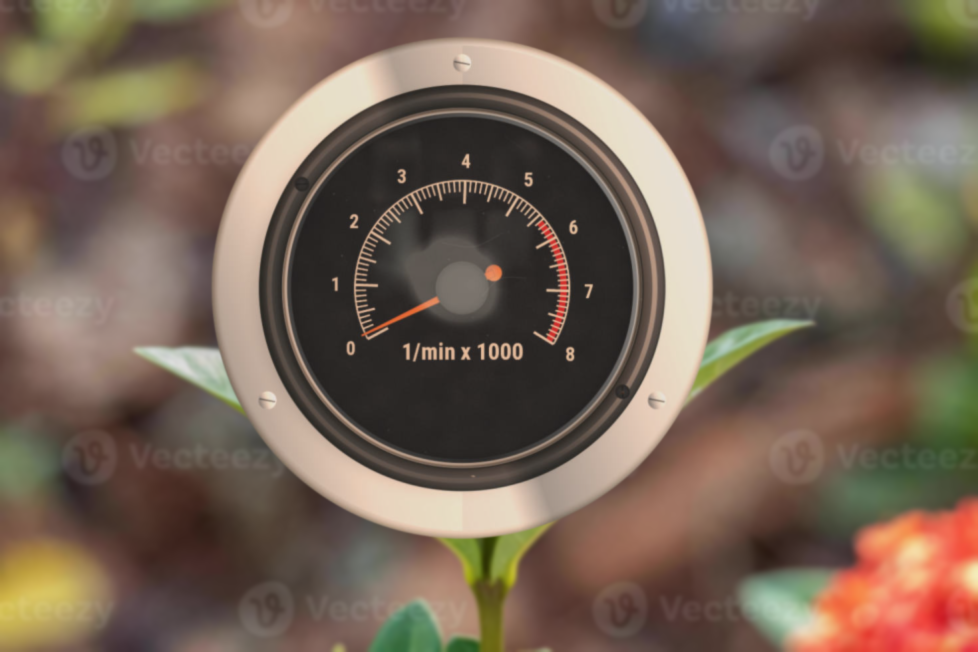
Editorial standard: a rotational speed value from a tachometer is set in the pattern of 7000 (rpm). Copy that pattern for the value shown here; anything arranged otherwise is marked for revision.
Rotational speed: 100 (rpm)
